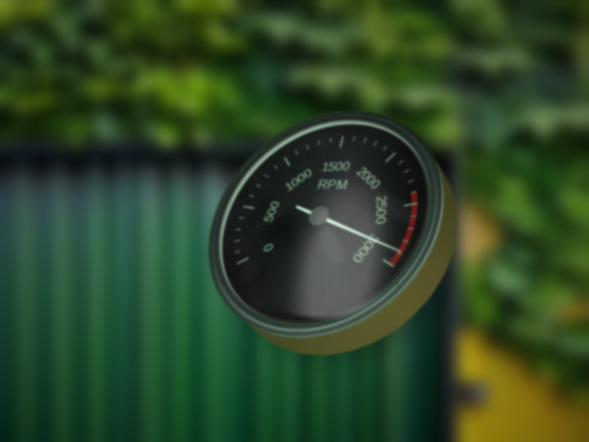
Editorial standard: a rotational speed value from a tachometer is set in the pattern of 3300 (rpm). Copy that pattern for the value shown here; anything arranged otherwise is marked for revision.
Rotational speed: 2900 (rpm)
